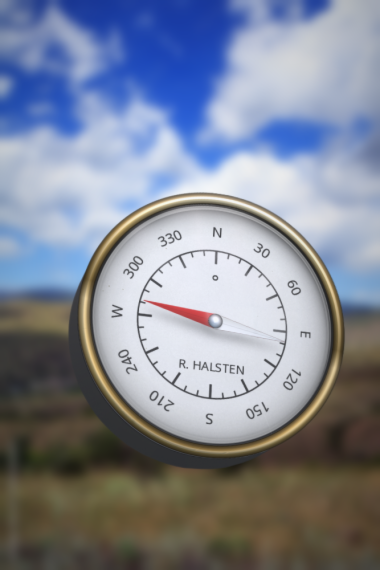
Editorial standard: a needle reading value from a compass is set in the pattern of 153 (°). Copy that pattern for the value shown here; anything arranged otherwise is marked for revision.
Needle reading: 280 (°)
